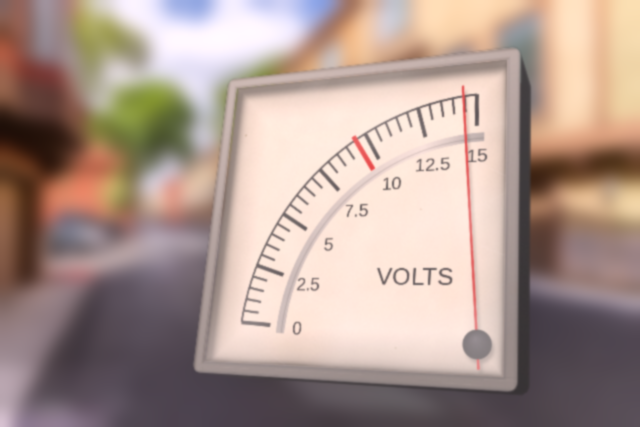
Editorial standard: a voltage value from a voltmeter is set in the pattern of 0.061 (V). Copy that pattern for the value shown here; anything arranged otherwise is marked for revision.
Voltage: 14.5 (V)
